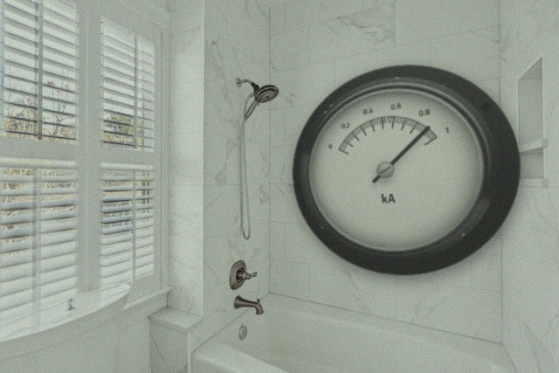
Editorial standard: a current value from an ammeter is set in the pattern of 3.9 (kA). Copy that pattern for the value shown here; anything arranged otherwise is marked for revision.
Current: 0.9 (kA)
